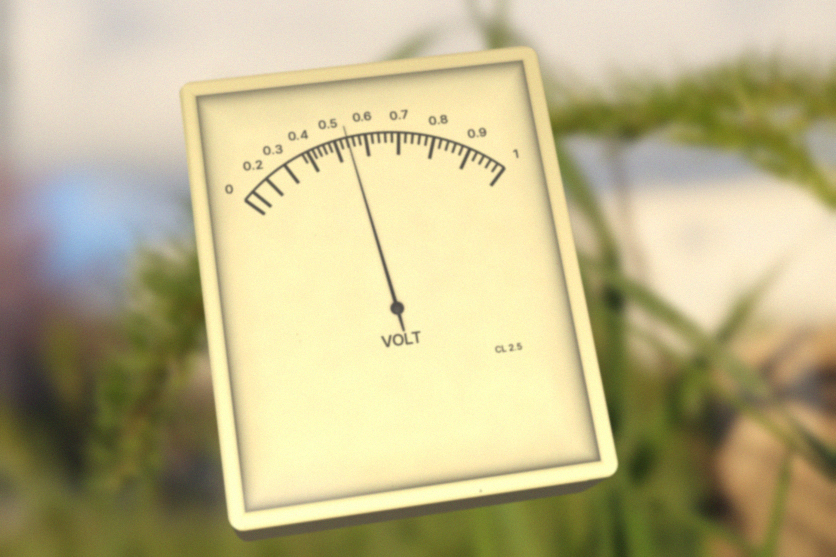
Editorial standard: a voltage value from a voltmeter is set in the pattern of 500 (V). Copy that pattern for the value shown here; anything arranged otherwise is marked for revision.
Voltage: 0.54 (V)
